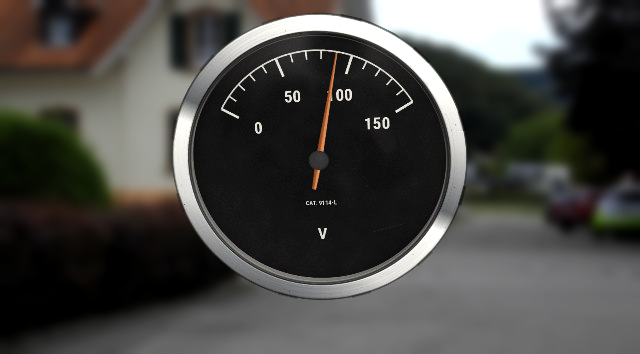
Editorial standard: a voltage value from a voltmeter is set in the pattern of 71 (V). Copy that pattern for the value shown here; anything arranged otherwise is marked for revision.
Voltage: 90 (V)
